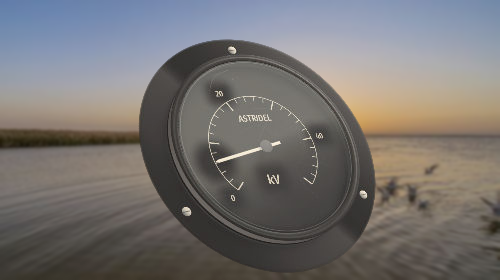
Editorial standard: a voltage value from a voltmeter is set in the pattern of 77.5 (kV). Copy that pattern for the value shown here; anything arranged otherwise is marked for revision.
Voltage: 6 (kV)
